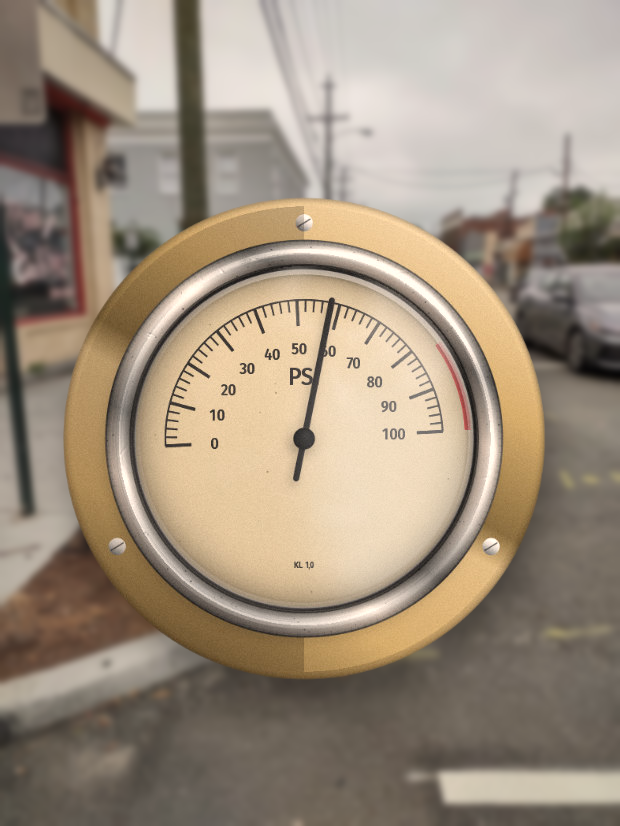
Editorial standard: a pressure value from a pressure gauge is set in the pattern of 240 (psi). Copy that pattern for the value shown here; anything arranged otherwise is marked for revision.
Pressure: 58 (psi)
